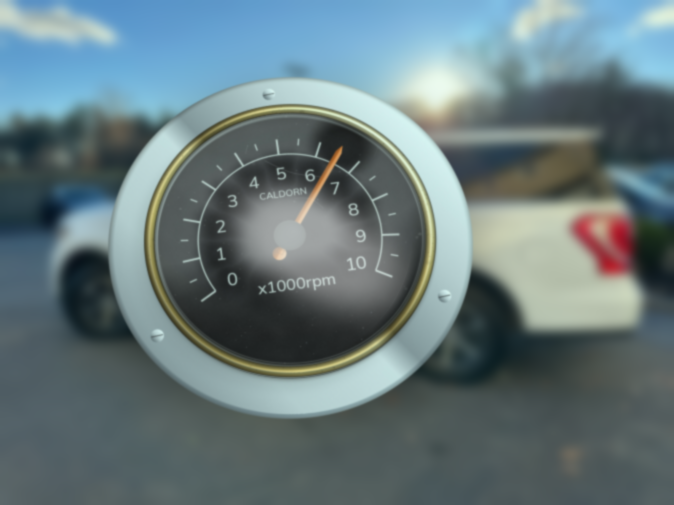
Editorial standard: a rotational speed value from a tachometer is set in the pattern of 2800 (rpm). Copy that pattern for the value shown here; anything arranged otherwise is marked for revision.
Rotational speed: 6500 (rpm)
